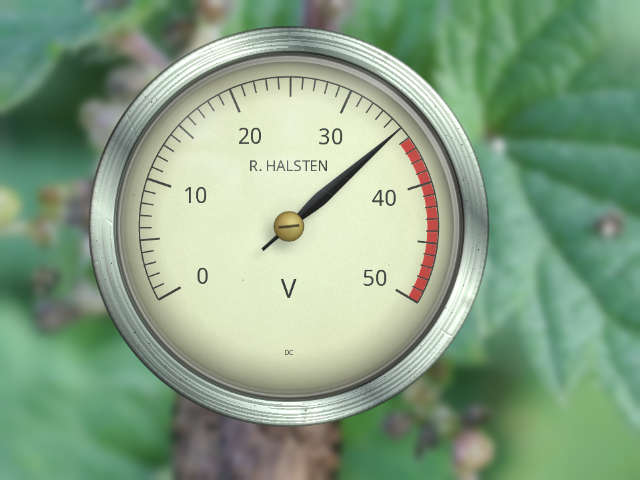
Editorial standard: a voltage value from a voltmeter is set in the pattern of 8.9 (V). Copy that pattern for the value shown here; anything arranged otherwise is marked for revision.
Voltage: 35 (V)
